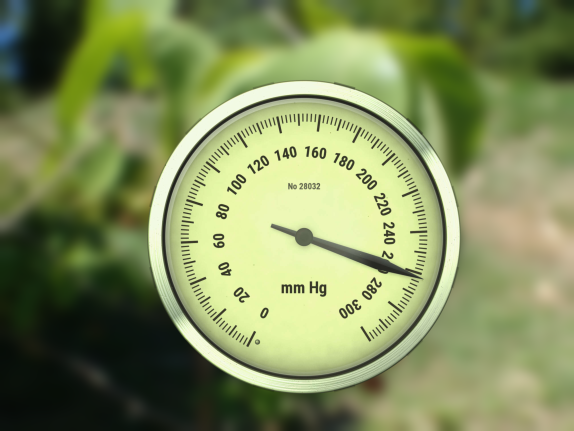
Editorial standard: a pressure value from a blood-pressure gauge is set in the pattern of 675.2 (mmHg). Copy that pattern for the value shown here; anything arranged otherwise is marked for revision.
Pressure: 262 (mmHg)
